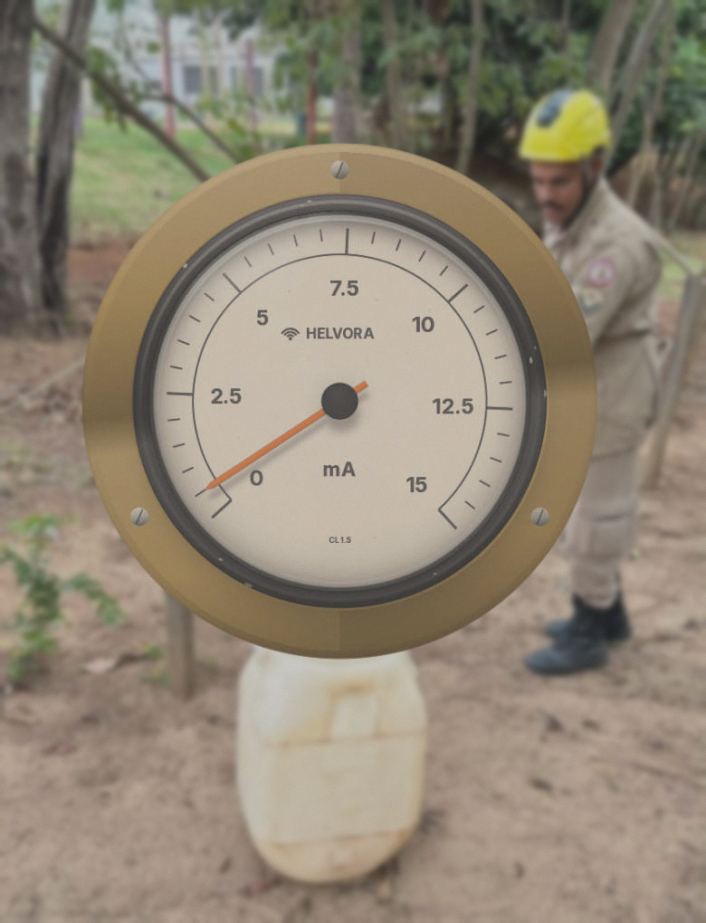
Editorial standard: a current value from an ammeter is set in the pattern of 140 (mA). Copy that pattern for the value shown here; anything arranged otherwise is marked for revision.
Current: 0.5 (mA)
